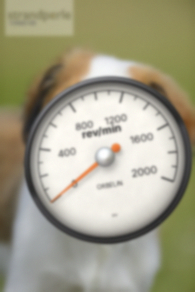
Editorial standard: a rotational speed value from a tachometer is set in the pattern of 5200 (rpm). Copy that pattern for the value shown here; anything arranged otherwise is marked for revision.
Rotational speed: 0 (rpm)
